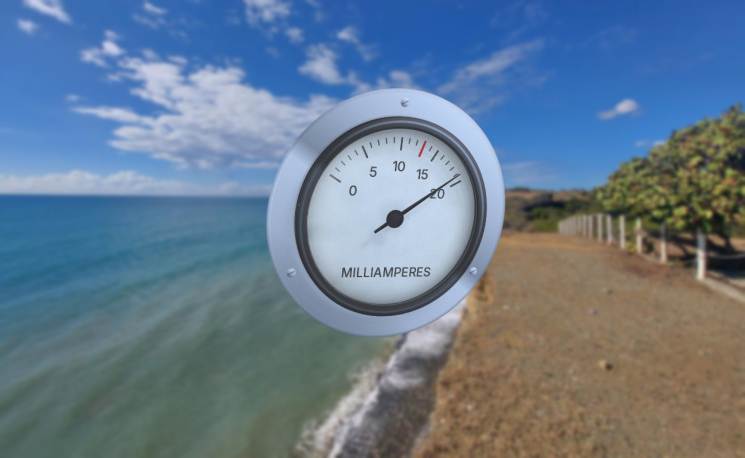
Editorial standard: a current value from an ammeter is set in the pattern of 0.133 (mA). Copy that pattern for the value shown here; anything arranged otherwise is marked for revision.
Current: 19 (mA)
